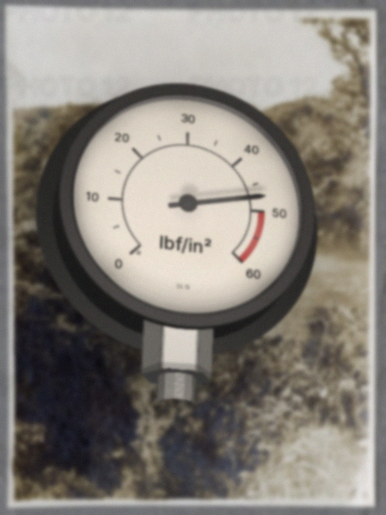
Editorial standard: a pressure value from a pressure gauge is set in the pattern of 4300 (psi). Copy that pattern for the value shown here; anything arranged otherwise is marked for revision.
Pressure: 47.5 (psi)
